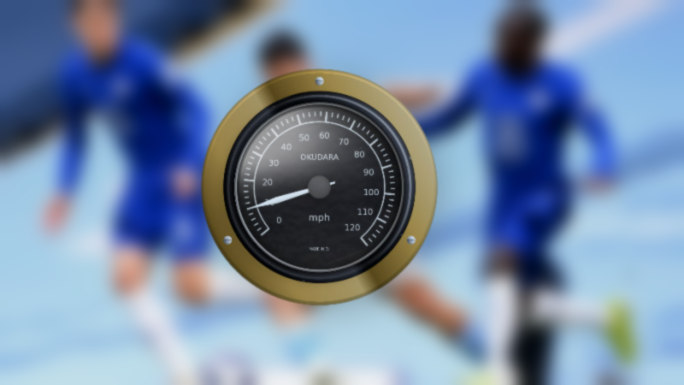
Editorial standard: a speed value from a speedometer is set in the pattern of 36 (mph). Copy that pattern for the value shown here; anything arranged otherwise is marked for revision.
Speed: 10 (mph)
